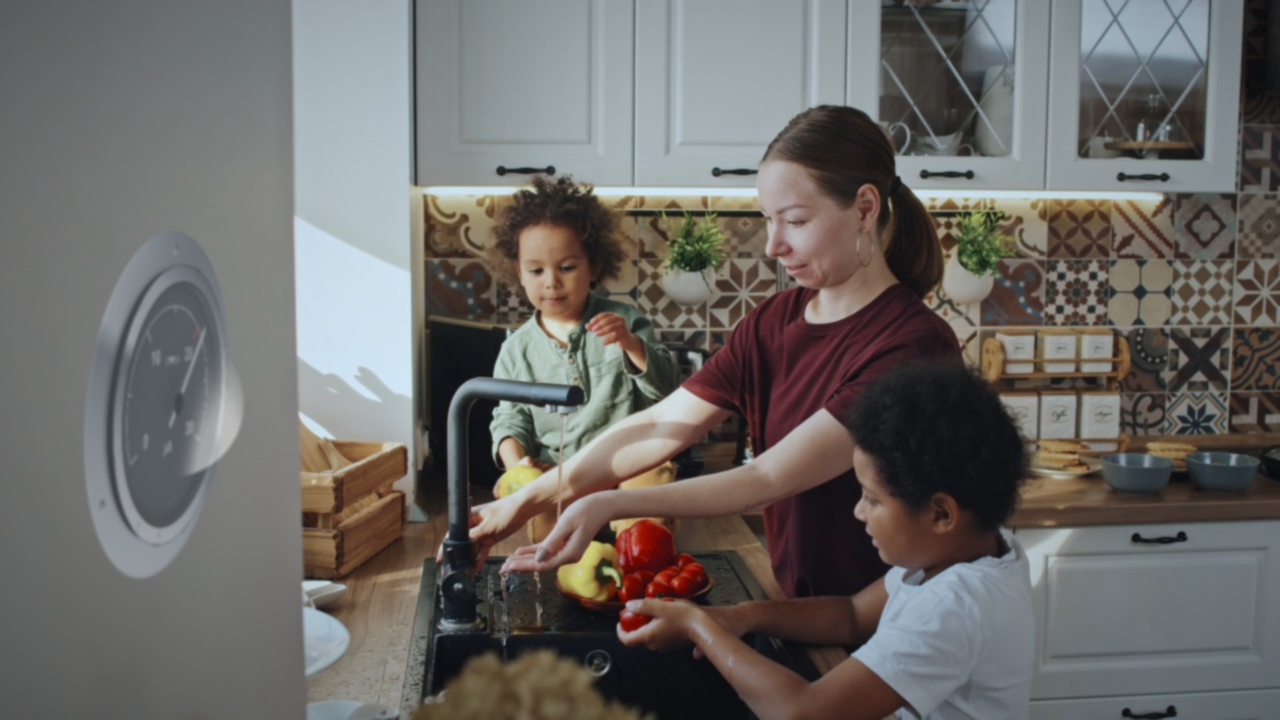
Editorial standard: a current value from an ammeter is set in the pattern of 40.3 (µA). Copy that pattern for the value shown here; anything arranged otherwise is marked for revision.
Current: 20 (µA)
